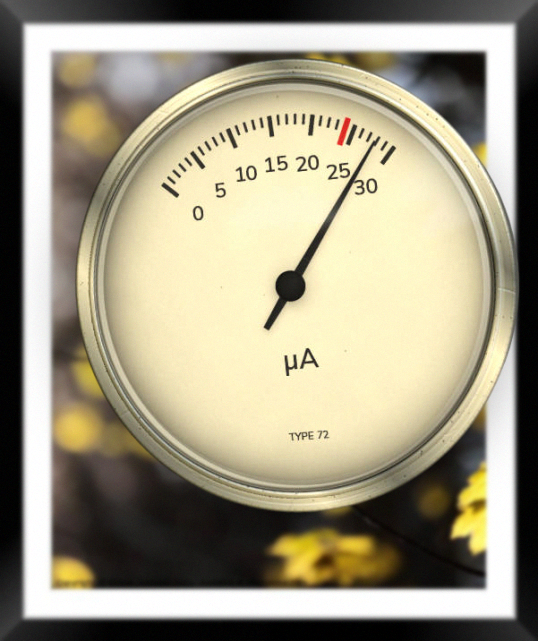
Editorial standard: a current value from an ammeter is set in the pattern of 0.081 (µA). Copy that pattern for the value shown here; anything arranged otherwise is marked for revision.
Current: 28 (µA)
